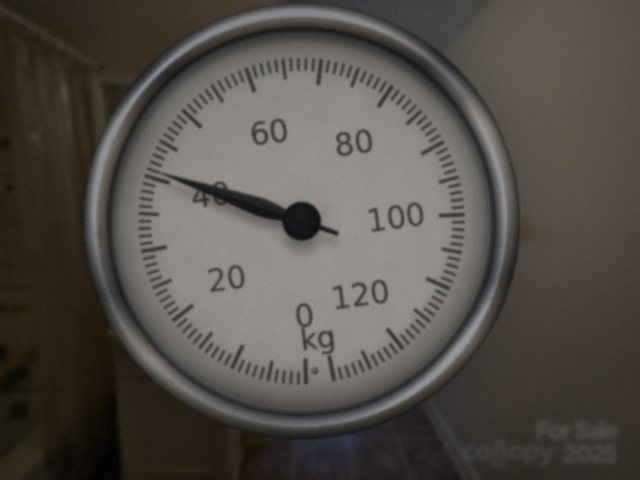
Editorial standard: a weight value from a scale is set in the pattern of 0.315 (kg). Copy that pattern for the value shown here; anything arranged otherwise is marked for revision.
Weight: 41 (kg)
